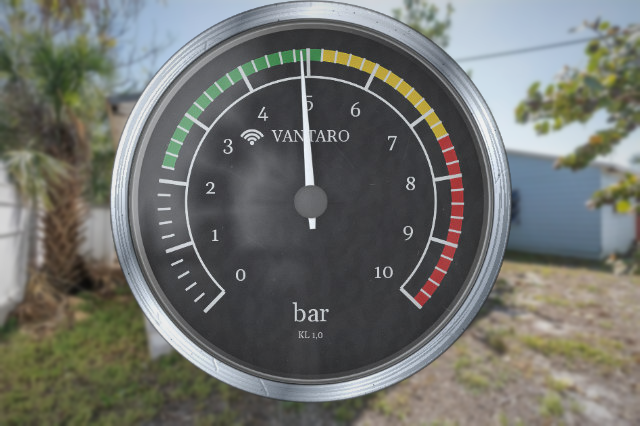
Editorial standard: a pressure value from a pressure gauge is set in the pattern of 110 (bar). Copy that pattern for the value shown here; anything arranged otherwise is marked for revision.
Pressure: 4.9 (bar)
